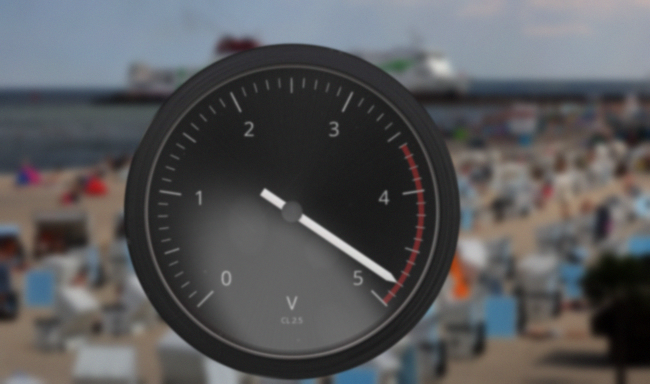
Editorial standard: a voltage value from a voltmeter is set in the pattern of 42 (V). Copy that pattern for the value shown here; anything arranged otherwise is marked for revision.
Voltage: 4.8 (V)
